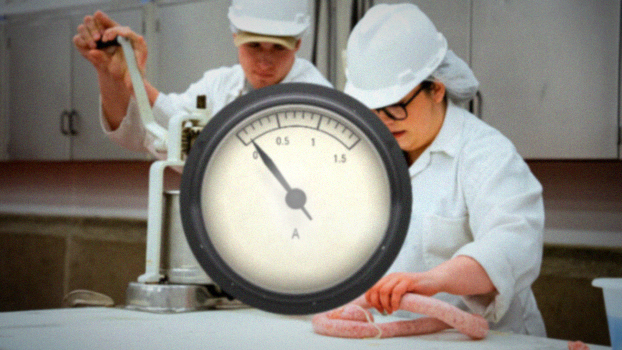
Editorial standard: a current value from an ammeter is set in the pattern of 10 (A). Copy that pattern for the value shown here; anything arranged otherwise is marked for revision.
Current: 0.1 (A)
